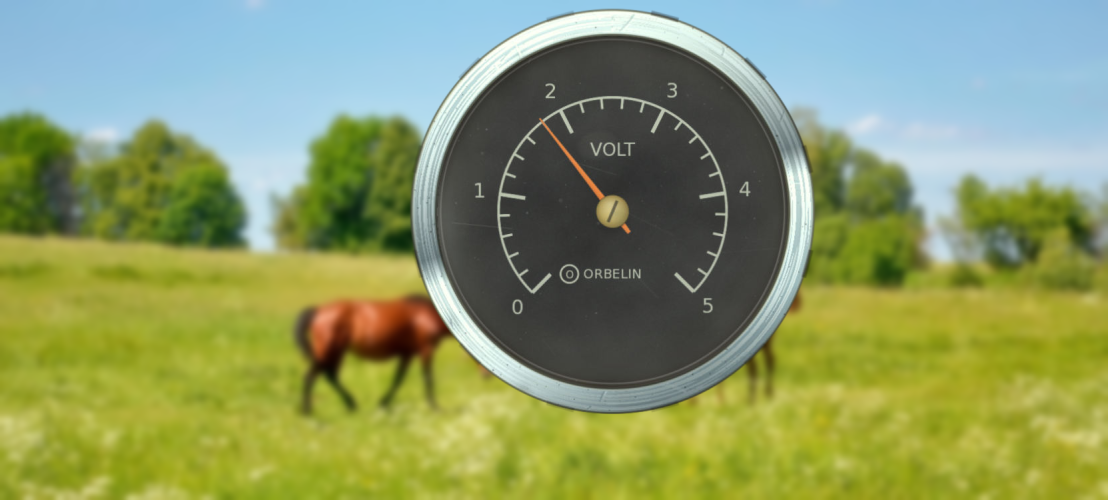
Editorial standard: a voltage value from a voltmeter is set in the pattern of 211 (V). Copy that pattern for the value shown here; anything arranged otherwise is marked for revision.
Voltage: 1.8 (V)
